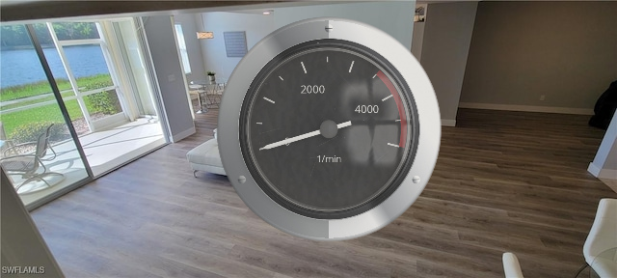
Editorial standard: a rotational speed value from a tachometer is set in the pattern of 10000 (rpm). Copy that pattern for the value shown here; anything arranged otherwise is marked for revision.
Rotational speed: 0 (rpm)
